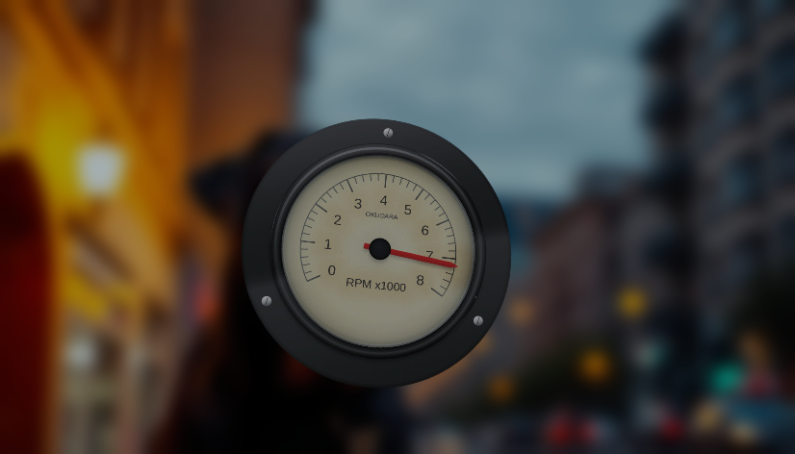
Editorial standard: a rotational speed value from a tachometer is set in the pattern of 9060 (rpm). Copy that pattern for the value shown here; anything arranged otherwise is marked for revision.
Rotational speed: 7200 (rpm)
